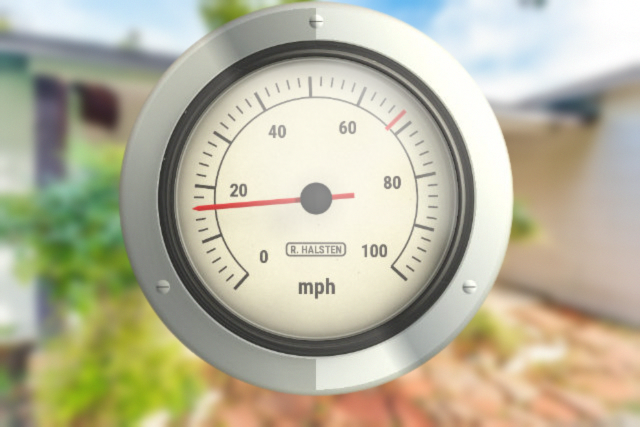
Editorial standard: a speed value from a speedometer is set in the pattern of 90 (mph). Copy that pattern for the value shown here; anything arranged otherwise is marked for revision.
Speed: 16 (mph)
